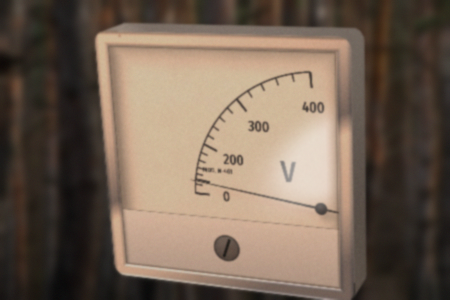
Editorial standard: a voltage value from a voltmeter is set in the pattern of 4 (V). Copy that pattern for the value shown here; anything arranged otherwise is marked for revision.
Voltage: 100 (V)
